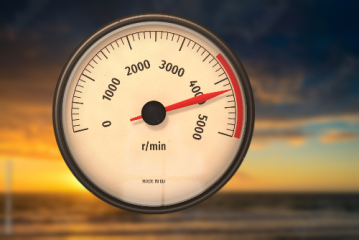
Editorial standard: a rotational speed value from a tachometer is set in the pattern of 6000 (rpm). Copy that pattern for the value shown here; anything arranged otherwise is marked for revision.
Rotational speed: 4200 (rpm)
